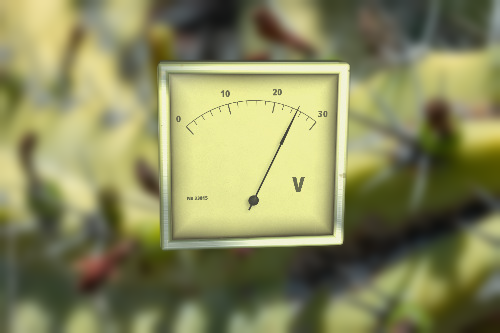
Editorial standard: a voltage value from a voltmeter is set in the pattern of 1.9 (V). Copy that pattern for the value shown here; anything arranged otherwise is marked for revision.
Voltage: 25 (V)
